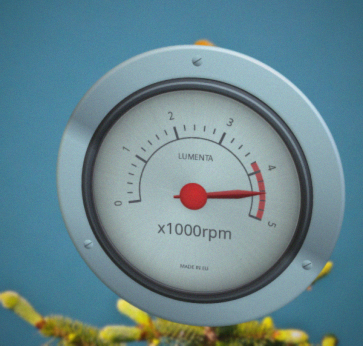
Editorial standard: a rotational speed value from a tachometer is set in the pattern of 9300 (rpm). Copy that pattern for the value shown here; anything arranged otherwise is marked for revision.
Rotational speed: 4400 (rpm)
